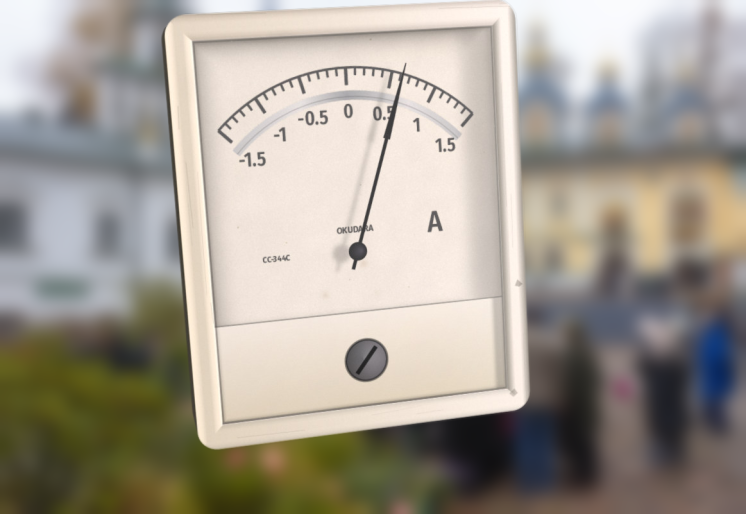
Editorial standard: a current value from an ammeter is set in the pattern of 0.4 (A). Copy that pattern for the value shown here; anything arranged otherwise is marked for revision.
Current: 0.6 (A)
